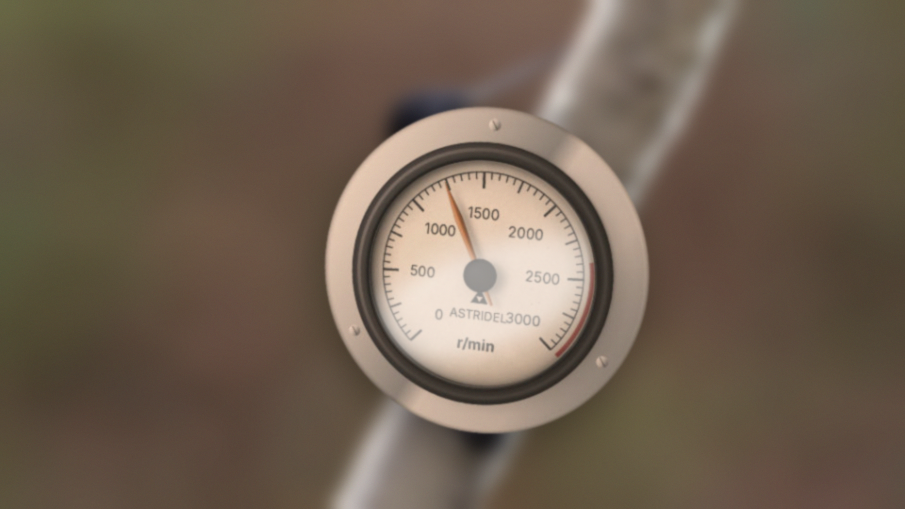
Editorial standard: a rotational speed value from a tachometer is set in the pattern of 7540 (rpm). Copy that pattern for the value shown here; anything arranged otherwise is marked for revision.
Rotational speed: 1250 (rpm)
